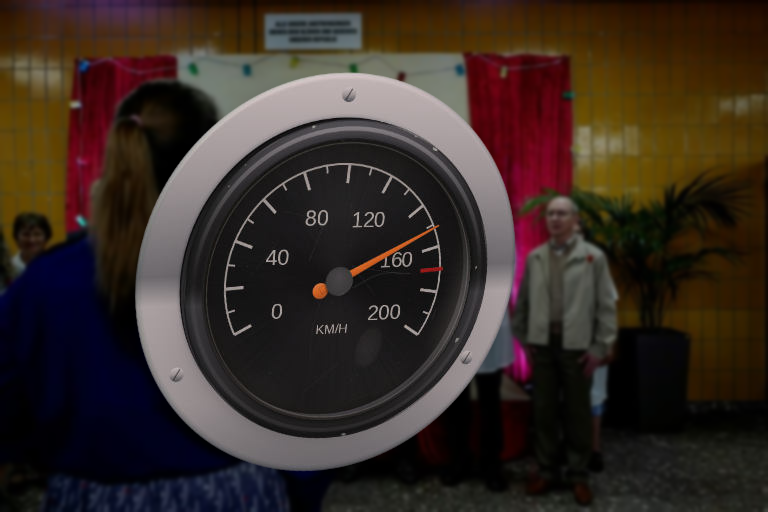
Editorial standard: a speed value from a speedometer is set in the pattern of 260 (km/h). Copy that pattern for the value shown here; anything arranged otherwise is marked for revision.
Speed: 150 (km/h)
